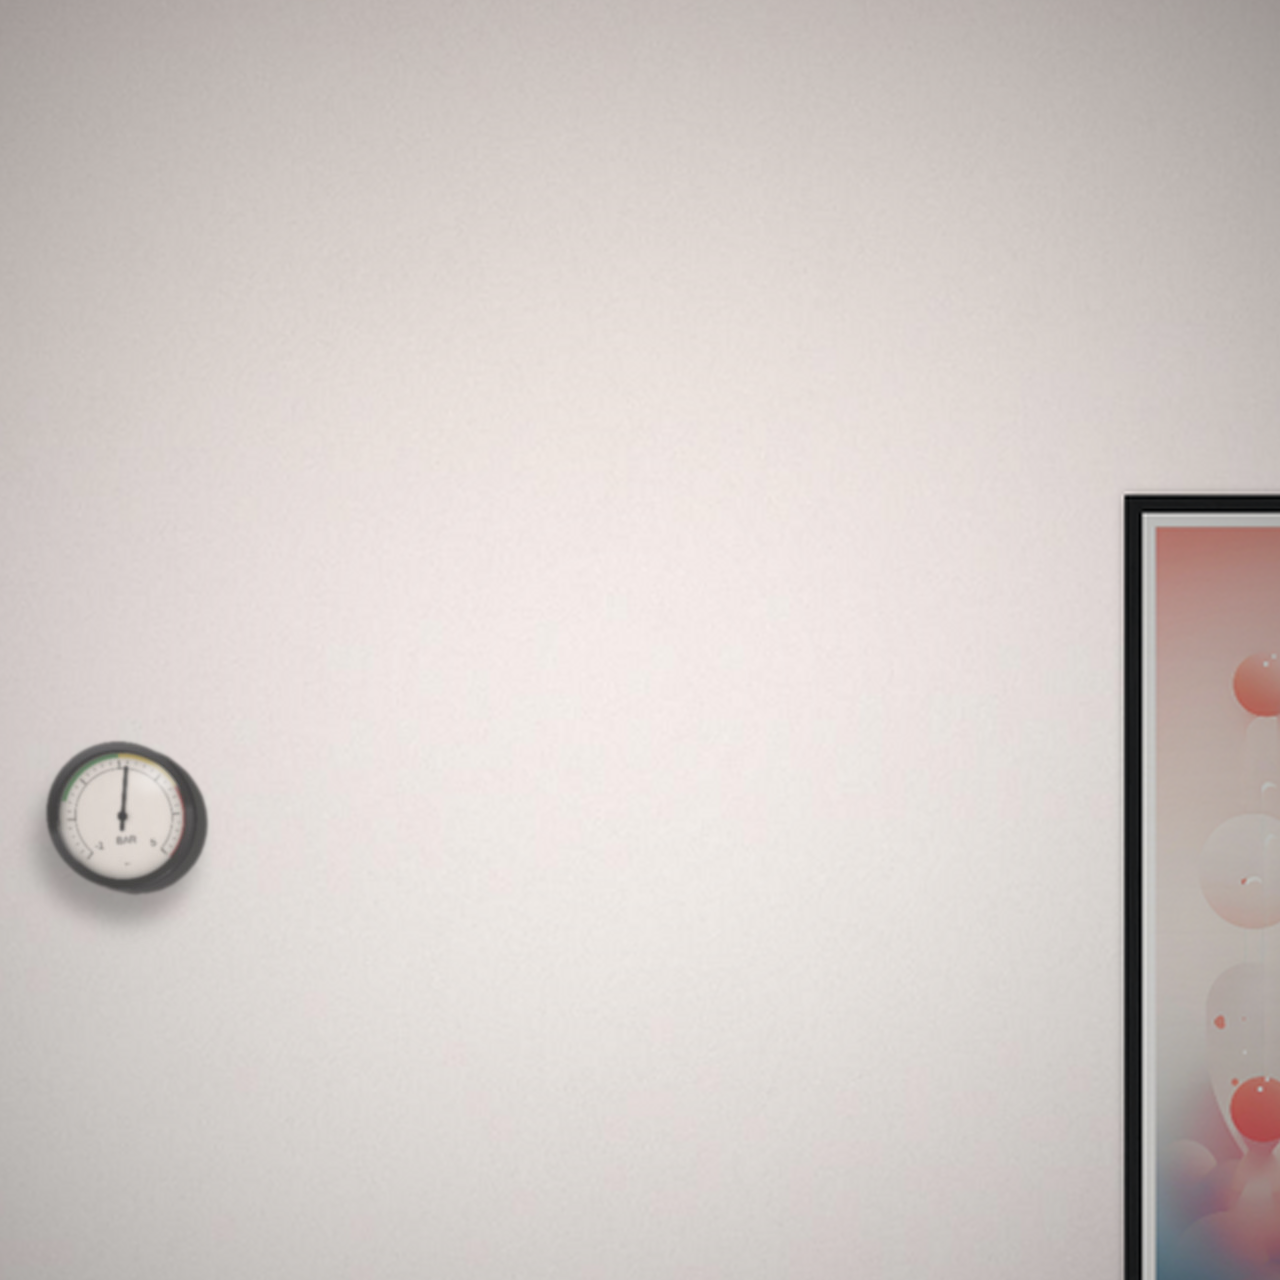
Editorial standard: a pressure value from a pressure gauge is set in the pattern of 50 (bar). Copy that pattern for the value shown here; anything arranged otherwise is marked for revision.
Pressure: 2.2 (bar)
